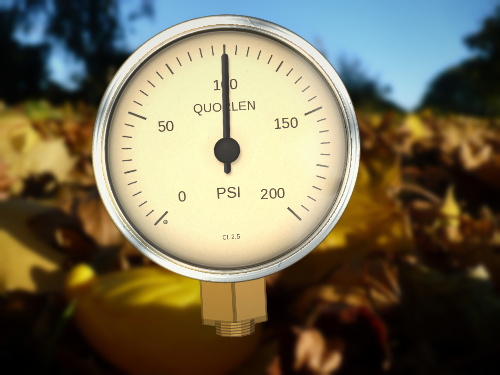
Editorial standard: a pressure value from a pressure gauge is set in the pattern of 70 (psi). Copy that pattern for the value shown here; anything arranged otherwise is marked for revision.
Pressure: 100 (psi)
